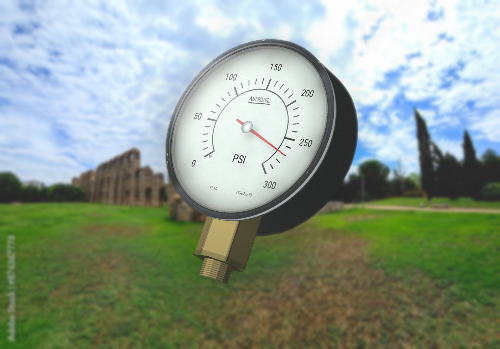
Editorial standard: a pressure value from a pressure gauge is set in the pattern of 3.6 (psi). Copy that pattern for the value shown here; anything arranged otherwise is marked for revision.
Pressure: 270 (psi)
